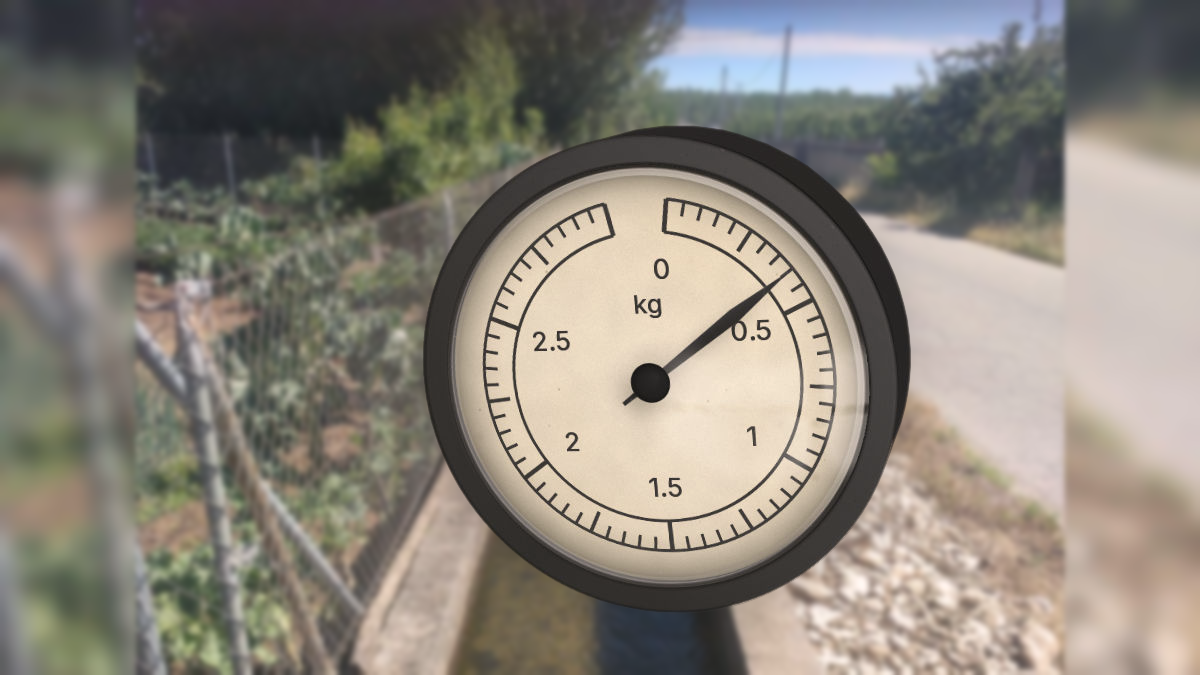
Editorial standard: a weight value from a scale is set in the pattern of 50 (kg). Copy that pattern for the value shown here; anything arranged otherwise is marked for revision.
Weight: 0.4 (kg)
